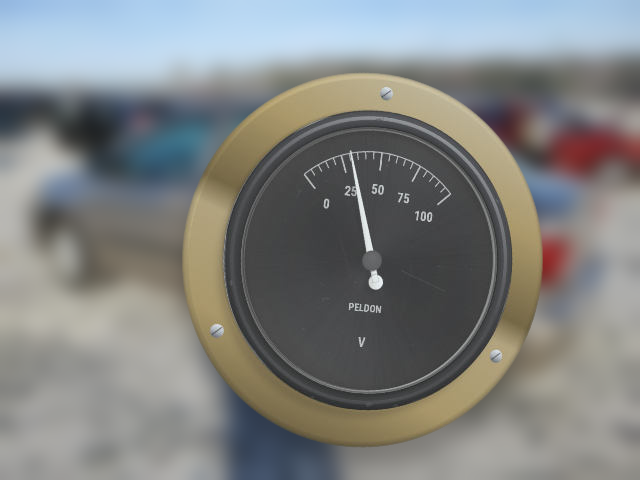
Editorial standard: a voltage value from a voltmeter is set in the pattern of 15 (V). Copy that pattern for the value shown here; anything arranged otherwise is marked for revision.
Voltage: 30 (V)
